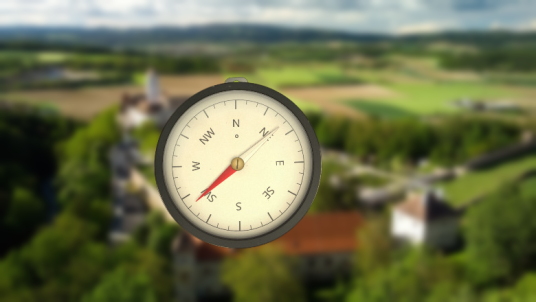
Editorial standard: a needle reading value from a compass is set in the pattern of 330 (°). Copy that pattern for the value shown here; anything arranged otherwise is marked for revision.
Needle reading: 230 (°)
